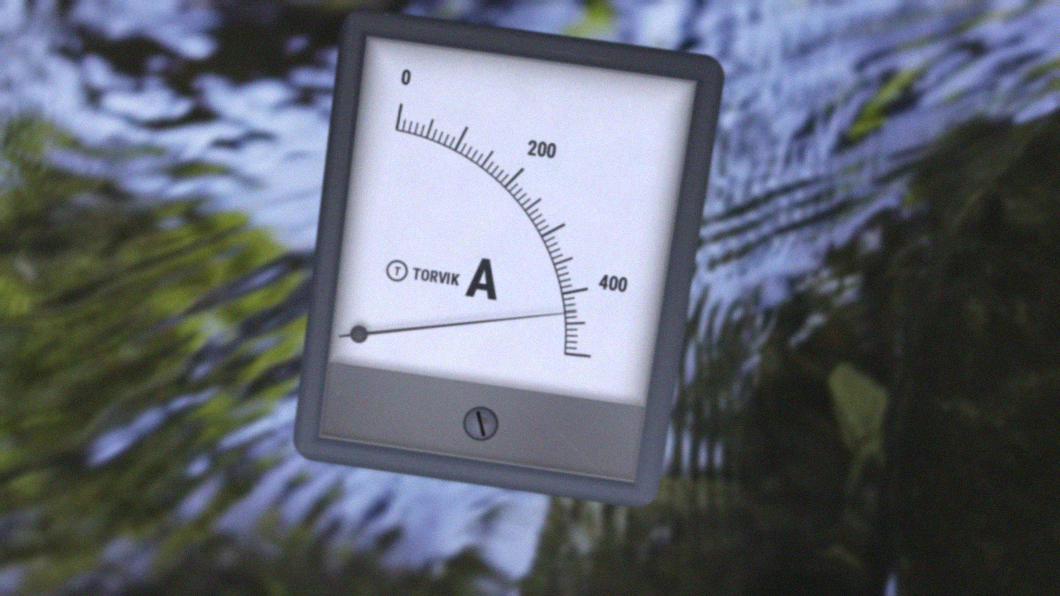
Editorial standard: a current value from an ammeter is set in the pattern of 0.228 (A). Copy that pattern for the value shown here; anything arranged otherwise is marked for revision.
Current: 430 (A)
